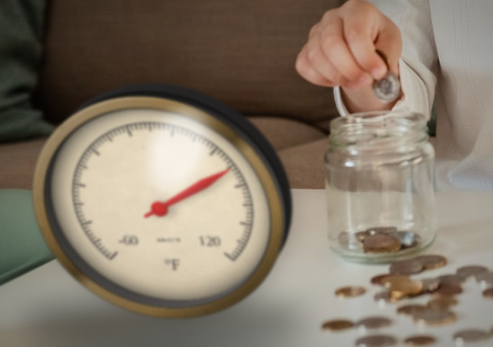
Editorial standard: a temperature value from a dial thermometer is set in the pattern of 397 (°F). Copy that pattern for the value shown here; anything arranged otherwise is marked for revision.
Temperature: 70 (°F)
